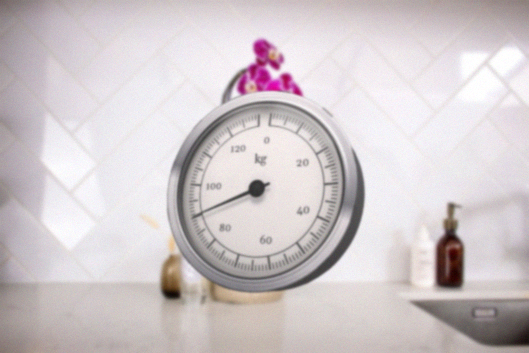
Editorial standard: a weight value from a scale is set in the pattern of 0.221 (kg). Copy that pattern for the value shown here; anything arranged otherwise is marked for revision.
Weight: 90 (kg)
